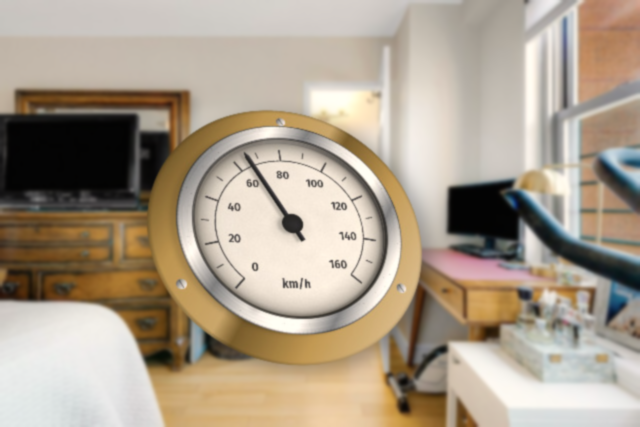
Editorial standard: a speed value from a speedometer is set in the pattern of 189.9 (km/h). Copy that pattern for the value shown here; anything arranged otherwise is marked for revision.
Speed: 65 (km/h)
